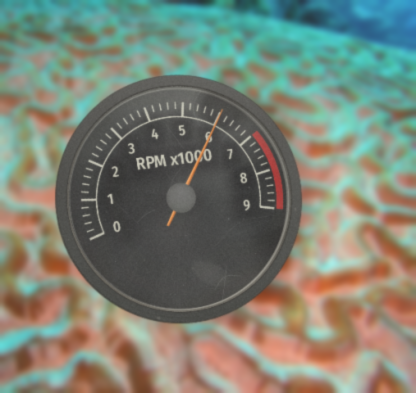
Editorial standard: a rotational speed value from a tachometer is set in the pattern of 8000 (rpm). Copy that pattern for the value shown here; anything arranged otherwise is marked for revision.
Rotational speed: 6000 (rpm)
